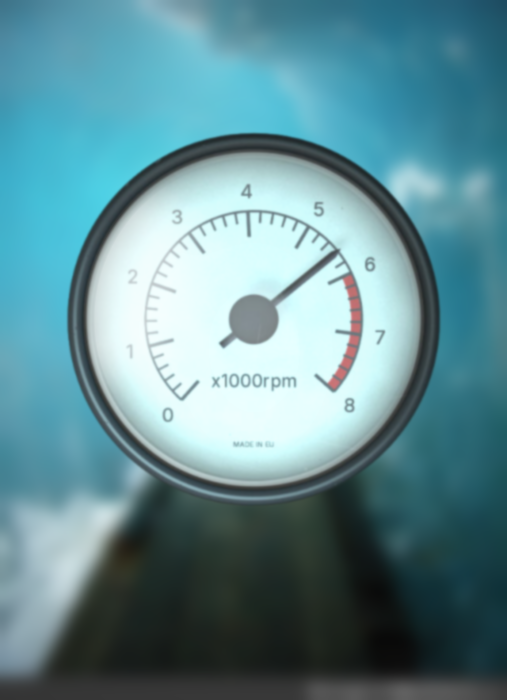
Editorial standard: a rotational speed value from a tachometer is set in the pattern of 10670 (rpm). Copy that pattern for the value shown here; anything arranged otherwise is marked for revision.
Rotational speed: 5600 (rpm)
